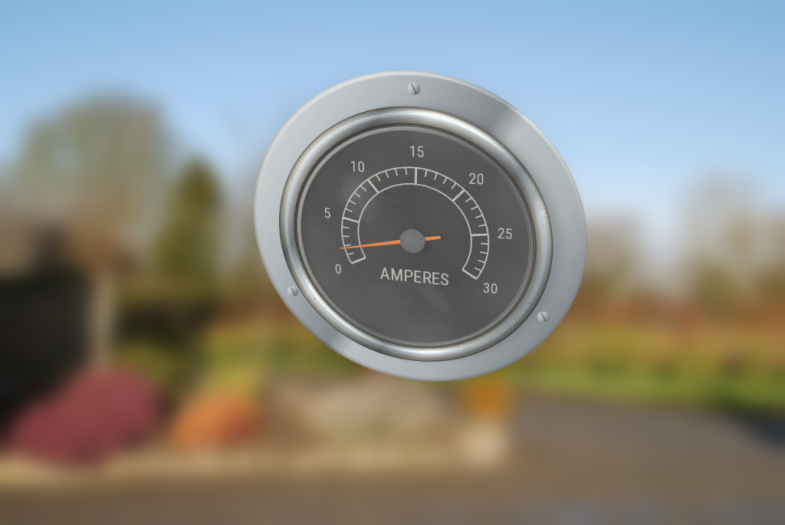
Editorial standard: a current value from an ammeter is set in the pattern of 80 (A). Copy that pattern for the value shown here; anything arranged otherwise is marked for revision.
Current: 2 (A)
